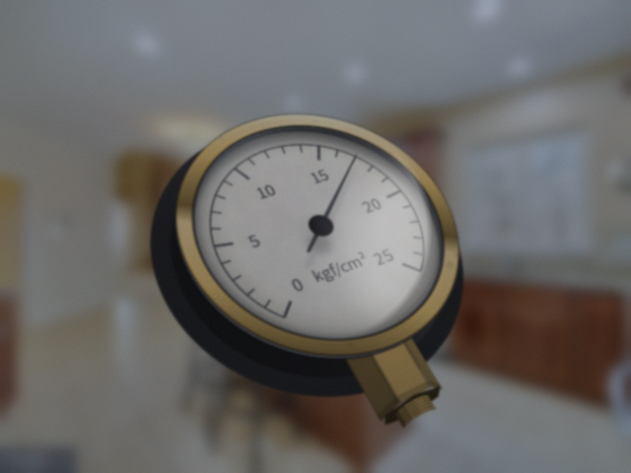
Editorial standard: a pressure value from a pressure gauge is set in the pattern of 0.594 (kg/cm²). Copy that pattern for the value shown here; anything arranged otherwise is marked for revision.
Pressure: 17 (kg/cm²)
